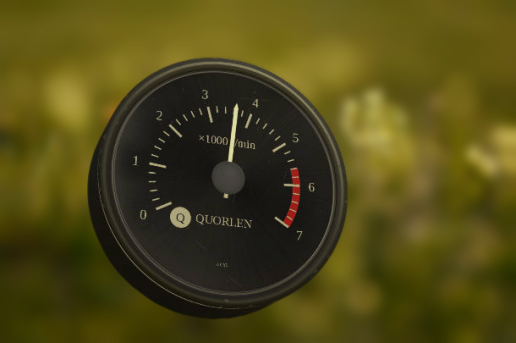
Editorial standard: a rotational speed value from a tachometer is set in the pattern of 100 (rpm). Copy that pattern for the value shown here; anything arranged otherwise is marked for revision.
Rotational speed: 3600 (rpm)
